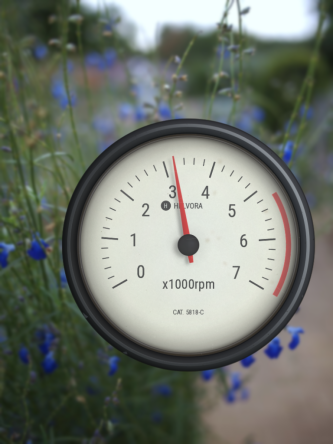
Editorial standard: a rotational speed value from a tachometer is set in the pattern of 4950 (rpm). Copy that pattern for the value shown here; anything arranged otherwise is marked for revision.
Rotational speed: 3200 (rpm)
